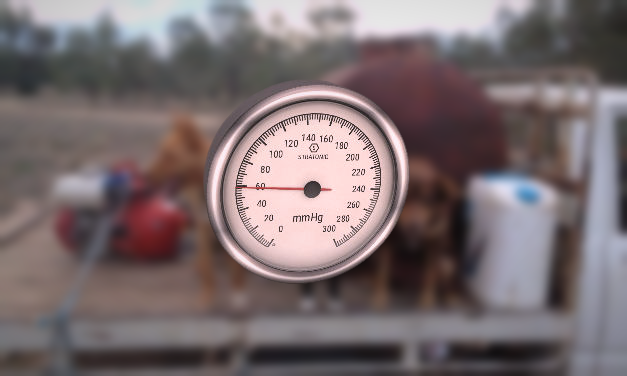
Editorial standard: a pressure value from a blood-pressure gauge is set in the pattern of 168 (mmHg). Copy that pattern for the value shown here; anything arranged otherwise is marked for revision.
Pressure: 60 (mmHg)
